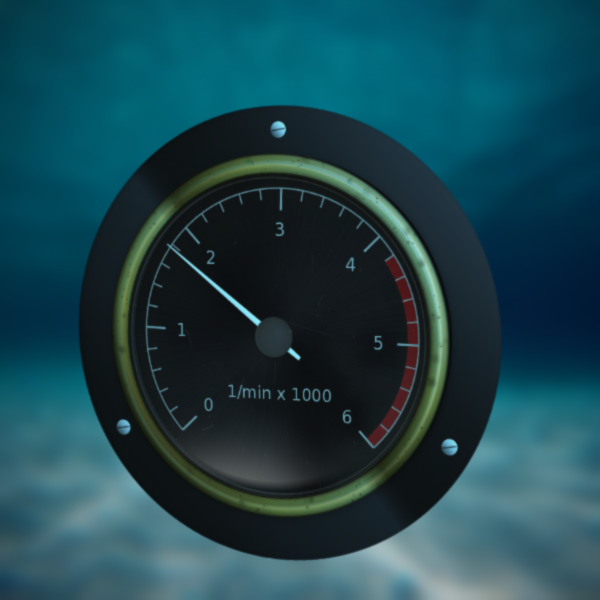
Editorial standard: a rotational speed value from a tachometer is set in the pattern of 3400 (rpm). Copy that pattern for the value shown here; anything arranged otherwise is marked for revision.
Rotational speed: 1800 (rpm)
